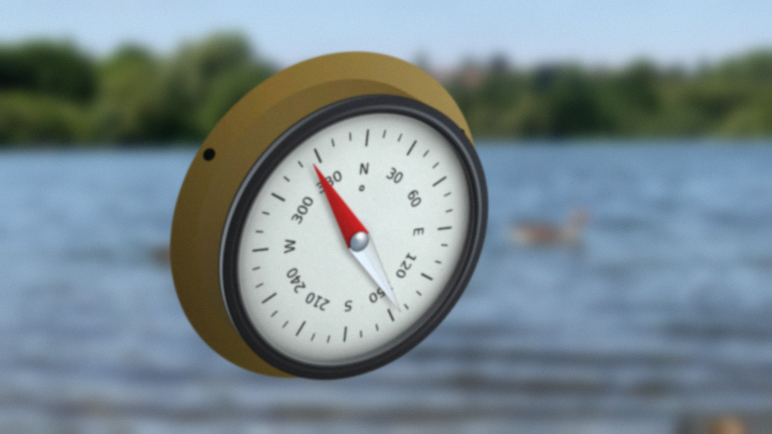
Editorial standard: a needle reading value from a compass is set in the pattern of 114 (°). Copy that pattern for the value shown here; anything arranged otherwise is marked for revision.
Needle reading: 325 (°)
